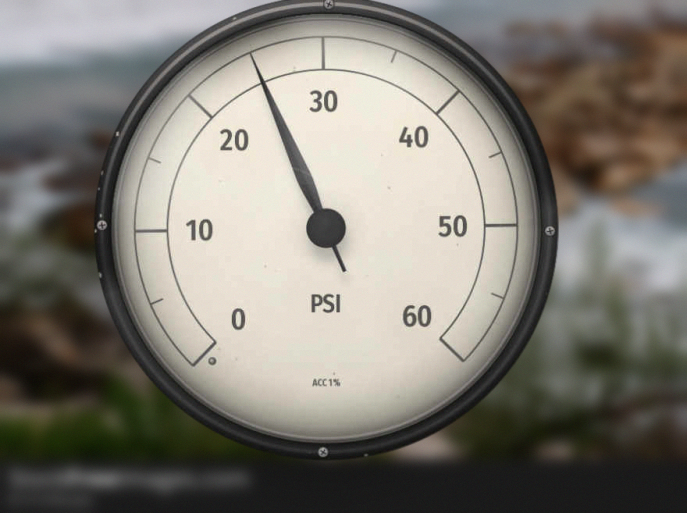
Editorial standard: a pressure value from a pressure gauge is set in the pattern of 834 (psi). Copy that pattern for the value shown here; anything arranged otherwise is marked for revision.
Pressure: 25 (psi)
